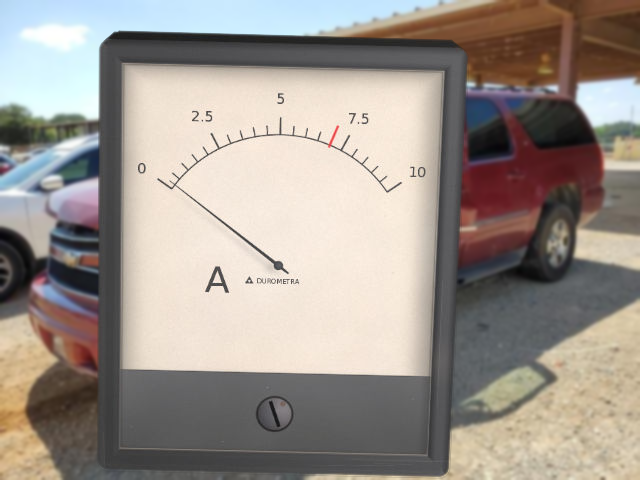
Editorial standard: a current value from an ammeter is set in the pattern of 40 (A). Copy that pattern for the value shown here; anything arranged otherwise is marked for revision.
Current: 0.25 (A)
